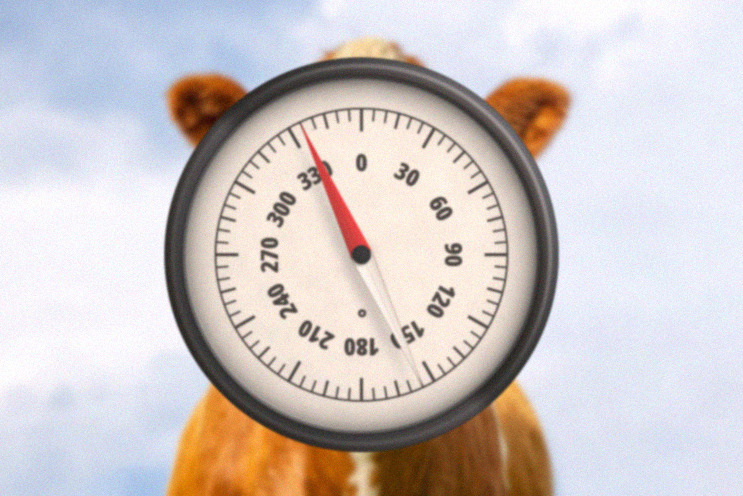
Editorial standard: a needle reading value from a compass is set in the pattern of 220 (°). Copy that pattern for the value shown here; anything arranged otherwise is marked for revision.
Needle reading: 335 (°)
